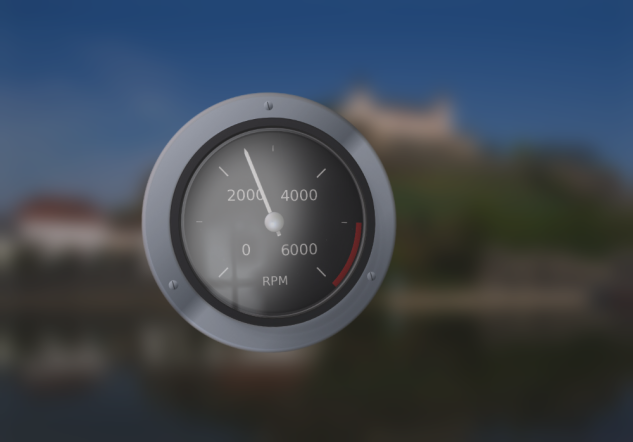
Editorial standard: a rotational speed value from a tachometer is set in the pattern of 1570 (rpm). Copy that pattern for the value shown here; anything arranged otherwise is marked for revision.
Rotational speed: 2500 (rpm)
